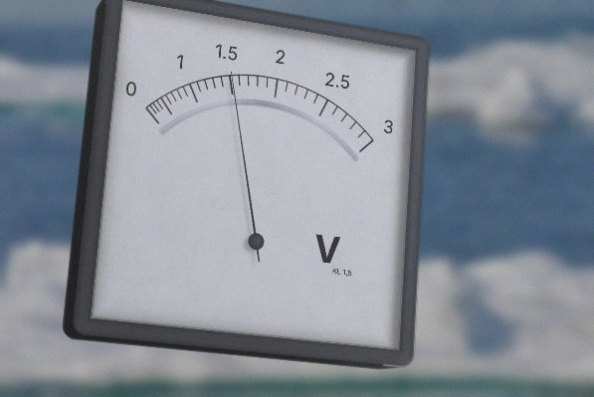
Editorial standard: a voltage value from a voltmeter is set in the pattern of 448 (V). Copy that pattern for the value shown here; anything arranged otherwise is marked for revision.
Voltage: 1.5 (V)
